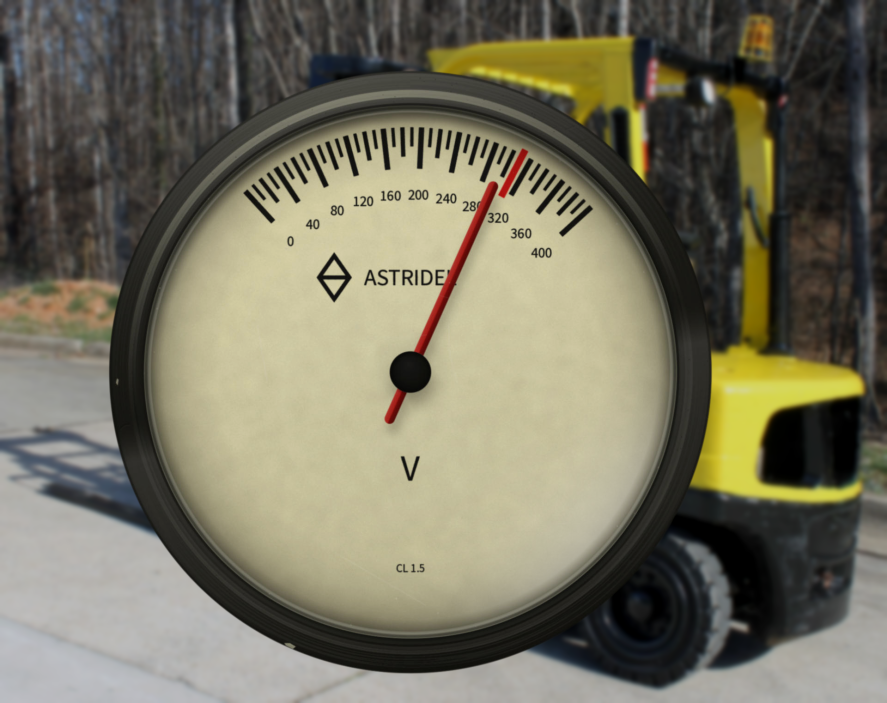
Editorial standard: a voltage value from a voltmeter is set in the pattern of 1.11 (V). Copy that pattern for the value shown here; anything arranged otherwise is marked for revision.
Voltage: 295 (V)
